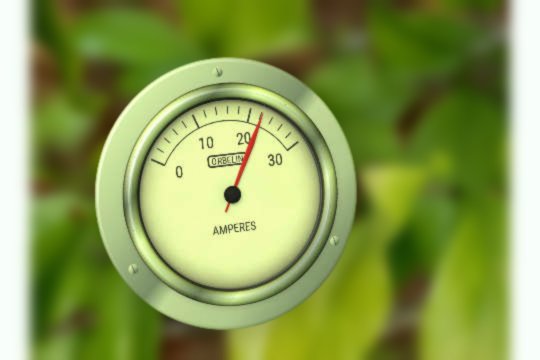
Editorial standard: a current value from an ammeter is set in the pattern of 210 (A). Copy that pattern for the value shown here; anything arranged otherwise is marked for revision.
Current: 22 (A)
